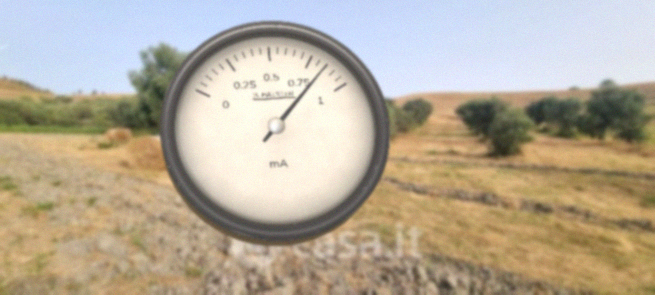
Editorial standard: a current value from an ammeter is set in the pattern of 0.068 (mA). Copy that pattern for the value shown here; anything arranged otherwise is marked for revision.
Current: 0.85 (mA)
